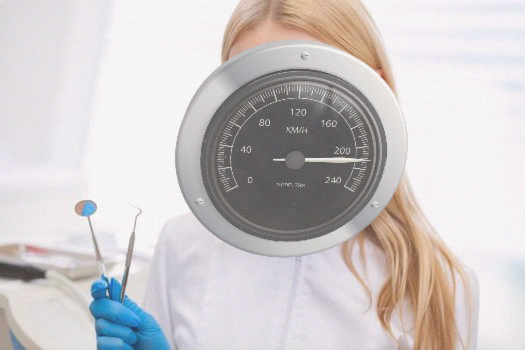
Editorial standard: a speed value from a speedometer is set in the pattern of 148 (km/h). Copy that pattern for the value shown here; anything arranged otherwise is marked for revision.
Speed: 210 (km/h)
